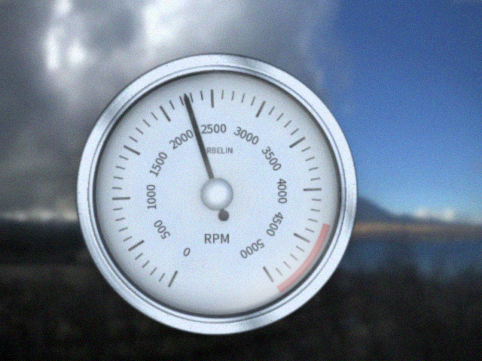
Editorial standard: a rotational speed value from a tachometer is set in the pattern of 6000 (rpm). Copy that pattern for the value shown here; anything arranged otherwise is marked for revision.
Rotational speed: 2250 (rpm)
